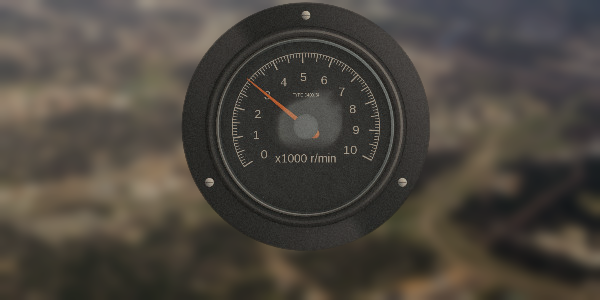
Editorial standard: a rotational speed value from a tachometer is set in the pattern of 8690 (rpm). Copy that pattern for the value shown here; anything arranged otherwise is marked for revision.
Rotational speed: 3000 (rpm)
